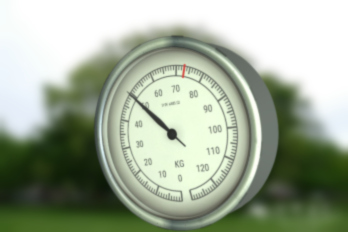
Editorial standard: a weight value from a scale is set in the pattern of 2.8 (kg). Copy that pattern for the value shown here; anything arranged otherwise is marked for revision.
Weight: 50 (kg)
